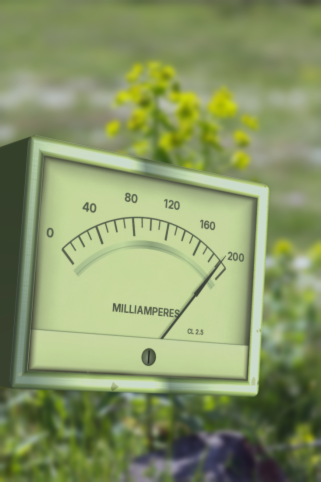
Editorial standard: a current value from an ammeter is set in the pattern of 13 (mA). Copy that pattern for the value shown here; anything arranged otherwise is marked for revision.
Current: 190 (mA)
